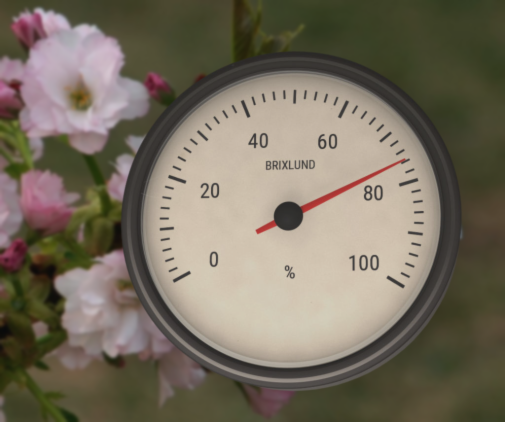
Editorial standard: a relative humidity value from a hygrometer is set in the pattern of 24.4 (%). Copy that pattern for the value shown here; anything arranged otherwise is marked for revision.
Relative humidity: 76 (%)
